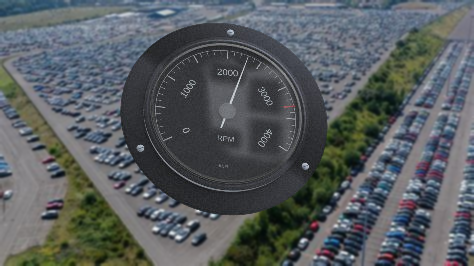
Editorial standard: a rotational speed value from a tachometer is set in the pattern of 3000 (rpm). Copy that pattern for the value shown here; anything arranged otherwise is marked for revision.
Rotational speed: 2300 (rpm)
